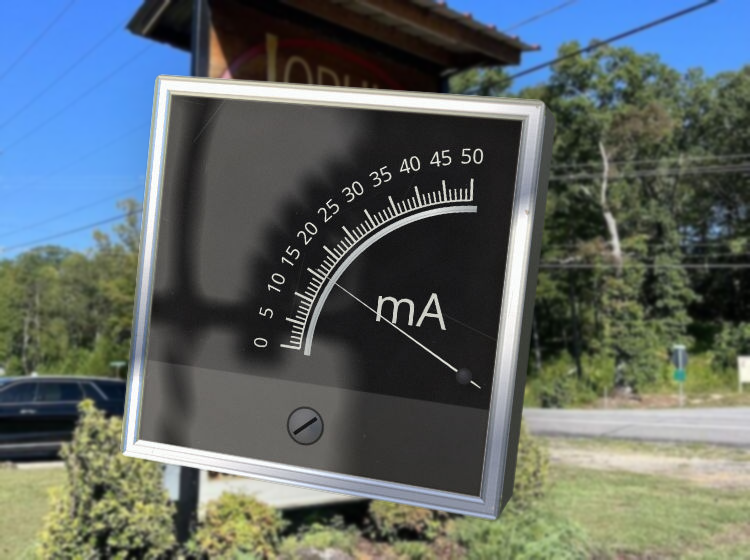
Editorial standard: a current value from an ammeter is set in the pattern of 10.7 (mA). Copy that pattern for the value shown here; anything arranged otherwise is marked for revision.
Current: 16 (mA)
